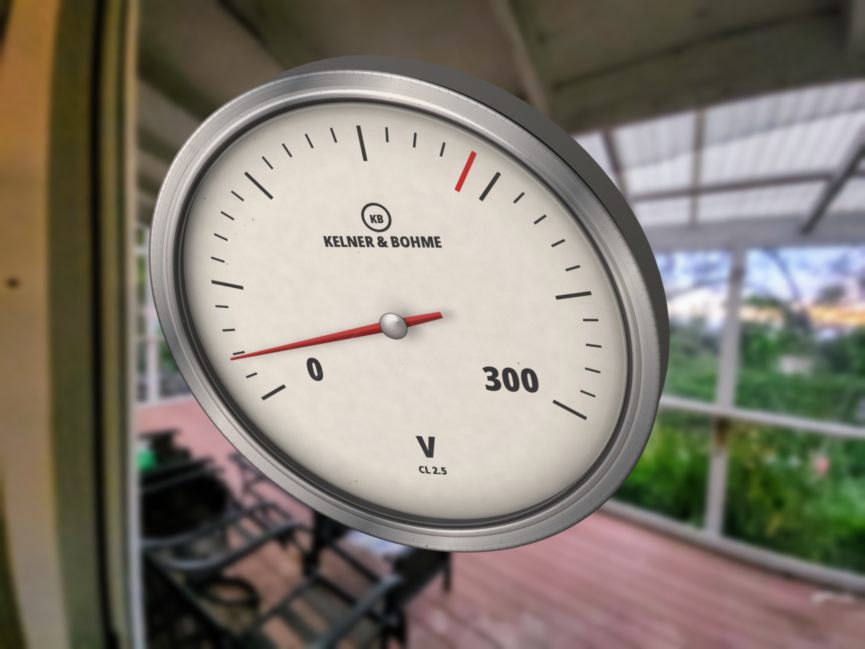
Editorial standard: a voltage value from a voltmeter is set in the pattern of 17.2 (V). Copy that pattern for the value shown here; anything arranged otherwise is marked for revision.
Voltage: 20 (V)
